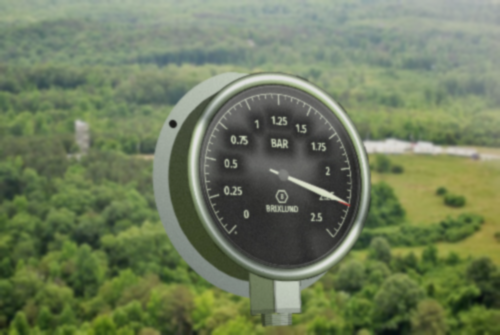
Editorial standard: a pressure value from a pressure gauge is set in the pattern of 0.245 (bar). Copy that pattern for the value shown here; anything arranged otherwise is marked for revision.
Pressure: 2.25 (bar)
